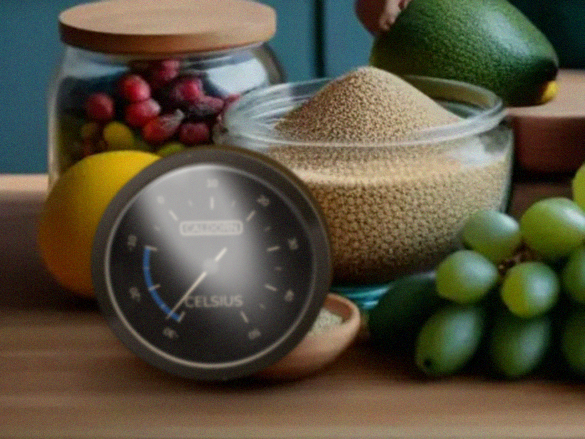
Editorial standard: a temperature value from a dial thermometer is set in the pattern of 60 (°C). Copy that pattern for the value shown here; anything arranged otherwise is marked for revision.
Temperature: -27.5 (°C)
